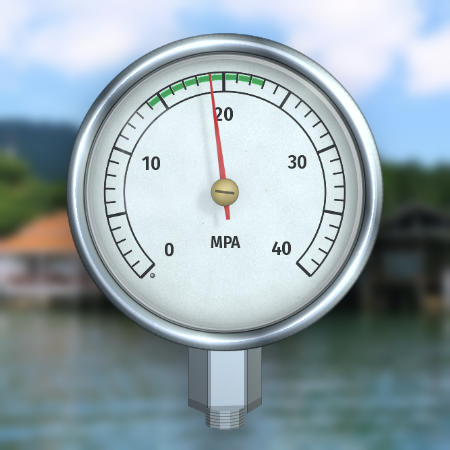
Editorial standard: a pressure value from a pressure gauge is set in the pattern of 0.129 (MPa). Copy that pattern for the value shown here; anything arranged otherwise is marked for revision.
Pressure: 19 (MPa)
